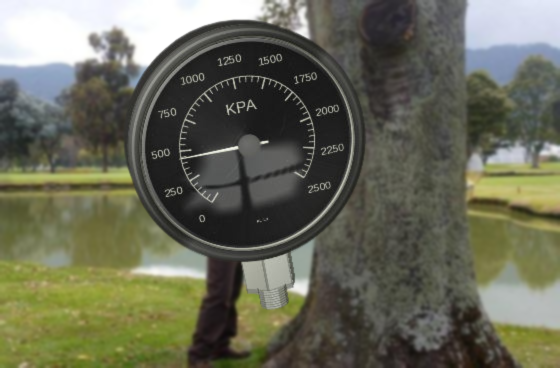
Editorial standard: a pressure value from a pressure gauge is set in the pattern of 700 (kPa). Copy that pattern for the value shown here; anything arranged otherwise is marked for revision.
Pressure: 450 (kPa)
